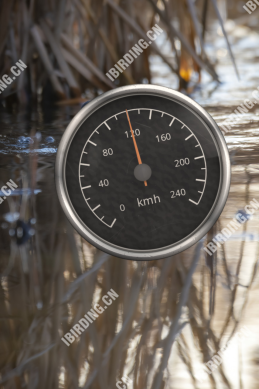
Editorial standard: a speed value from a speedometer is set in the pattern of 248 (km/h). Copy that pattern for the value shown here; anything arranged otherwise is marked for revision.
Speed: 120 (km/h)
